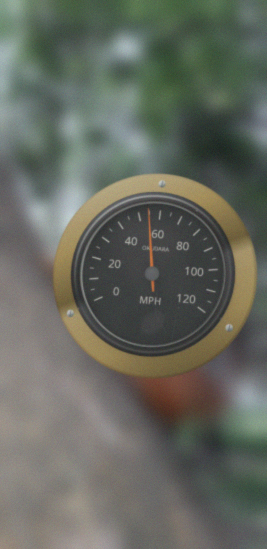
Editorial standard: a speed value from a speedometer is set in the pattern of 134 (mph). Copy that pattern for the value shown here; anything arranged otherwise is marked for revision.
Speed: 55 (mph)
